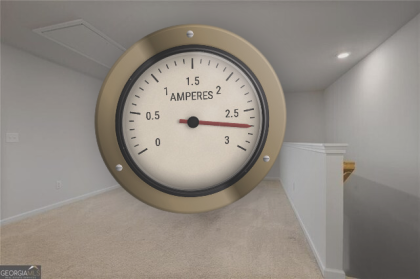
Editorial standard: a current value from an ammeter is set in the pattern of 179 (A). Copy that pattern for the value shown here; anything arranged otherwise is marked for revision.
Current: 2.7 (A)
